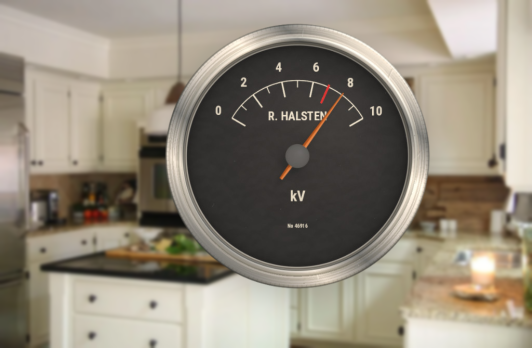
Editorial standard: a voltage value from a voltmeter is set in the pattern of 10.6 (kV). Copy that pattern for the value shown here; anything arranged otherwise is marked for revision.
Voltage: 8 (kV)
